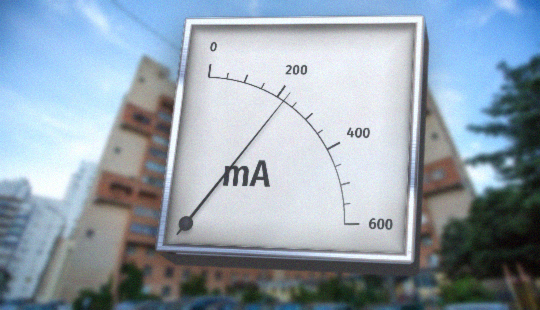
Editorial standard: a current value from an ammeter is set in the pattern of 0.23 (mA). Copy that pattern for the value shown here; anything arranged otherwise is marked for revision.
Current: 225 (mA)
